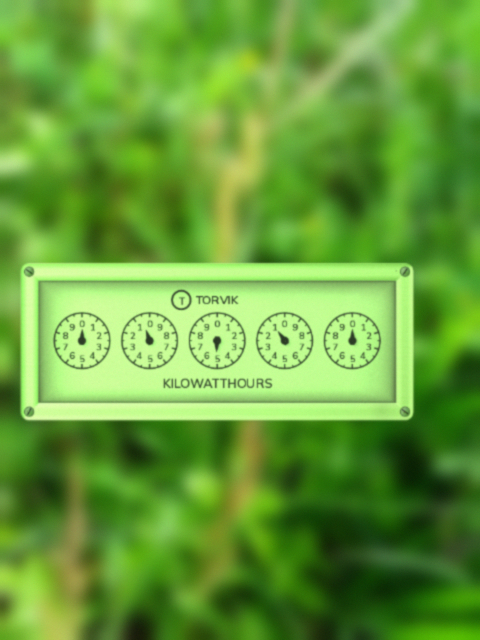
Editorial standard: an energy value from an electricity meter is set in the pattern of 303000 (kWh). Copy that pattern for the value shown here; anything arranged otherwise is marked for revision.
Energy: 510 (kWh)
